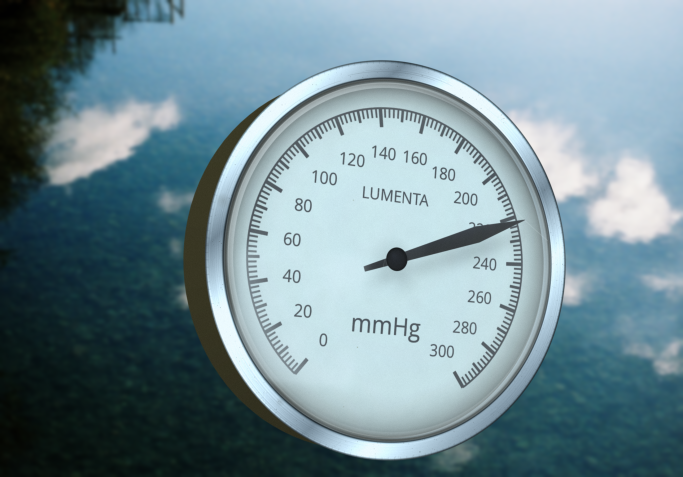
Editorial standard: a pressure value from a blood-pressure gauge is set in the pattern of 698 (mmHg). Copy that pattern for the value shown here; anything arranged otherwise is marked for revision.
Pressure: 222 (mmHg)
